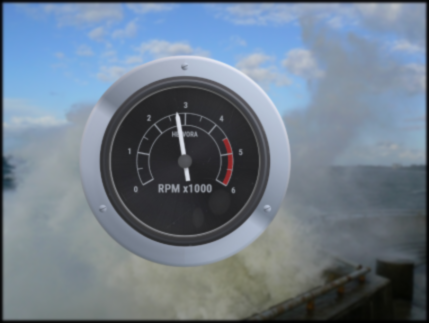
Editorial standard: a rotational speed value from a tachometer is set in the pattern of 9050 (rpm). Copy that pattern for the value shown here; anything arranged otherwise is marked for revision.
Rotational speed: 2750 (rpm)
